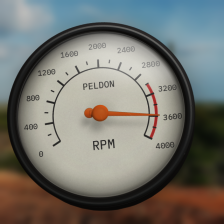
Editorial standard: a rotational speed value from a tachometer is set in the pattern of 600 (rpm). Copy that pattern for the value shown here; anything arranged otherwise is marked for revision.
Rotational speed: 3600 (rpm)
